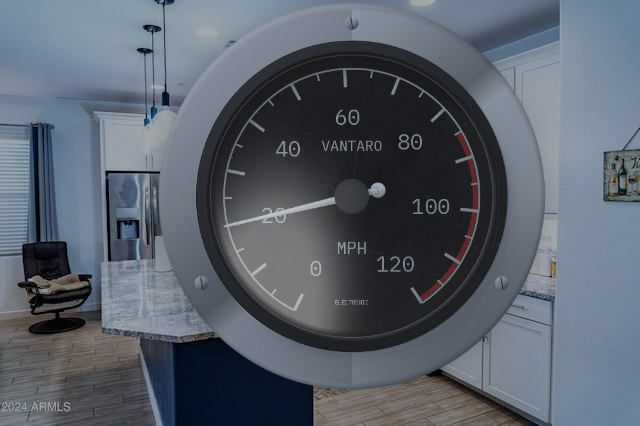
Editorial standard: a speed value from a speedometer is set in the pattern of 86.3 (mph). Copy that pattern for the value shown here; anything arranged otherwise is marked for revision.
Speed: 20 (mph)
